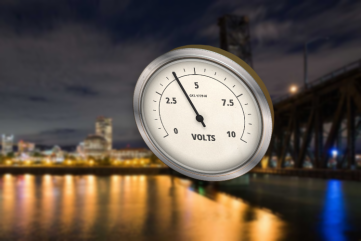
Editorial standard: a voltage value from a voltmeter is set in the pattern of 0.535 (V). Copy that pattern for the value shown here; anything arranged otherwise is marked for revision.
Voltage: 4 (V)
